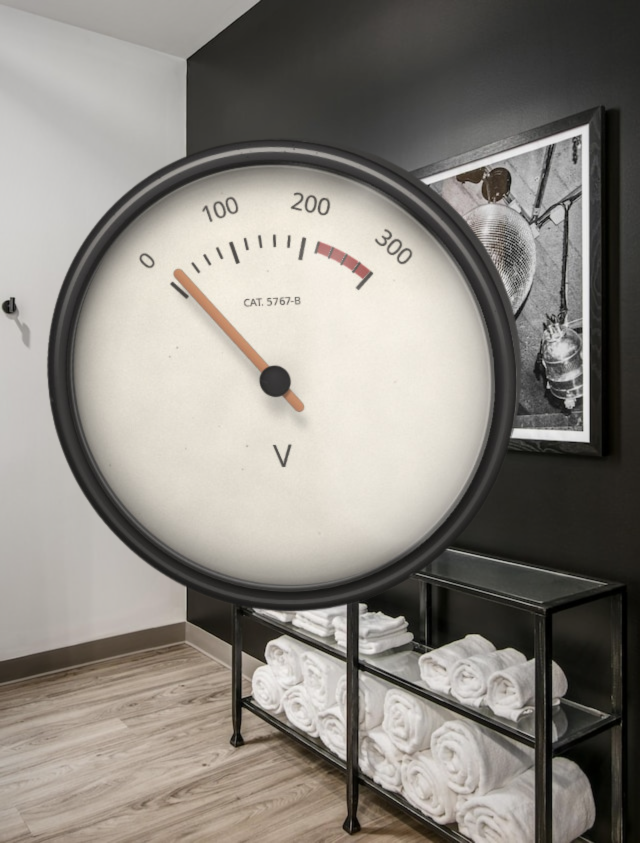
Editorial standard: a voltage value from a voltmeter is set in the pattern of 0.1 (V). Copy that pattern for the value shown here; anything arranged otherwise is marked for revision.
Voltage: 20 (V)
